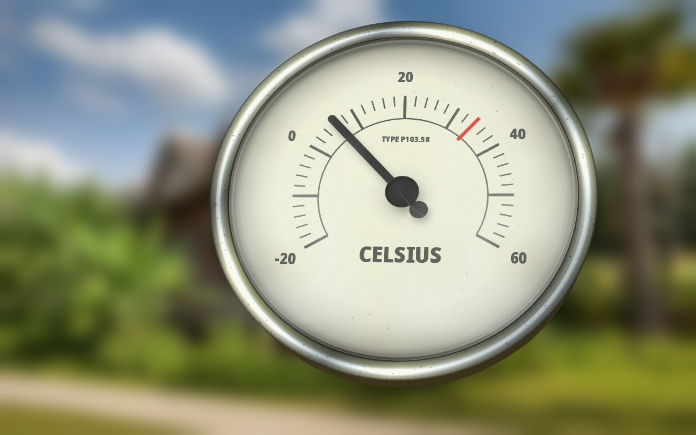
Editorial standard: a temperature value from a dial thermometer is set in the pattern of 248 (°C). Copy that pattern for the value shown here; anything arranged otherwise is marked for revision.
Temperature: 6 (°C)
